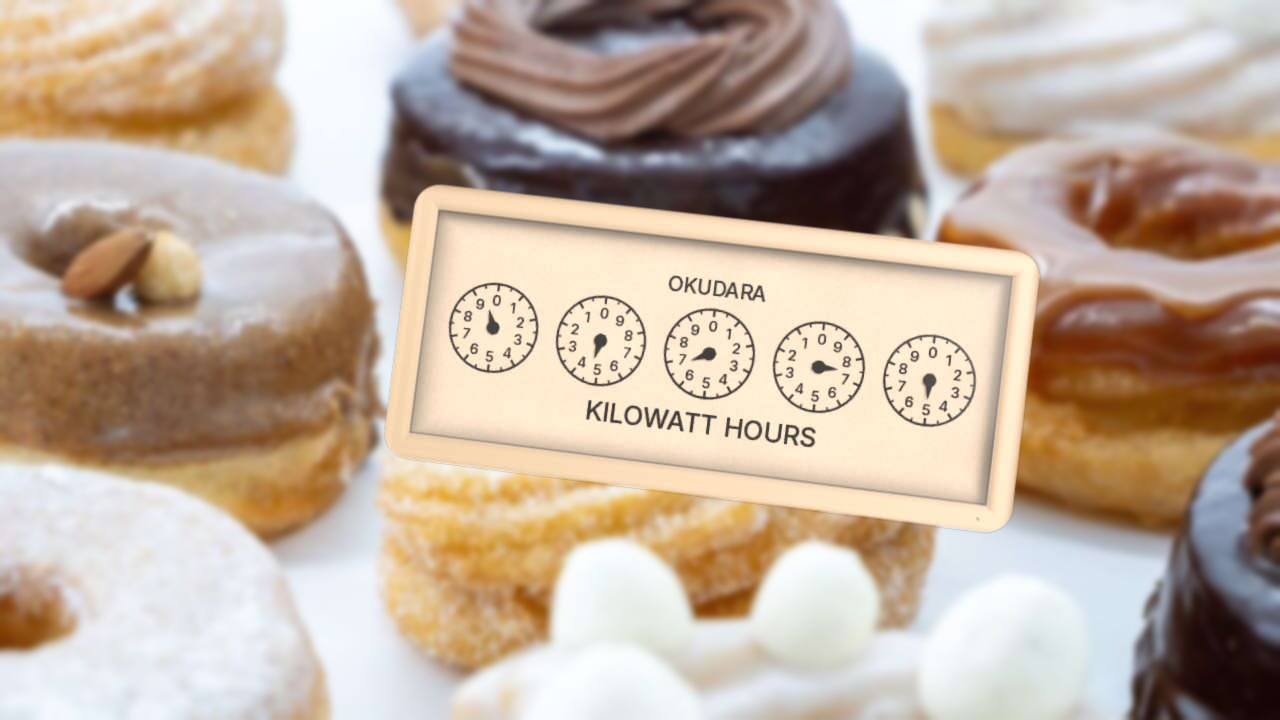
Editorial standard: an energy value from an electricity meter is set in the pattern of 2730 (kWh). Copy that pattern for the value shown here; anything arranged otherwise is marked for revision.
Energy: 94675 (kWh)
